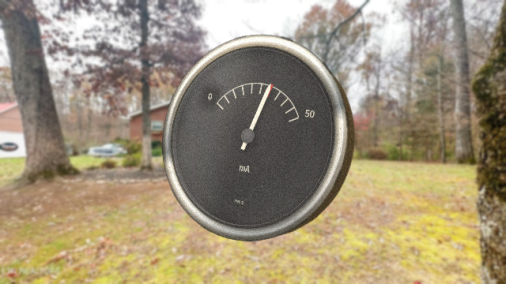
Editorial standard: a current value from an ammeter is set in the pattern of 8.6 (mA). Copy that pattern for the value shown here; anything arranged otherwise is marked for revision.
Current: 30 (mA)
